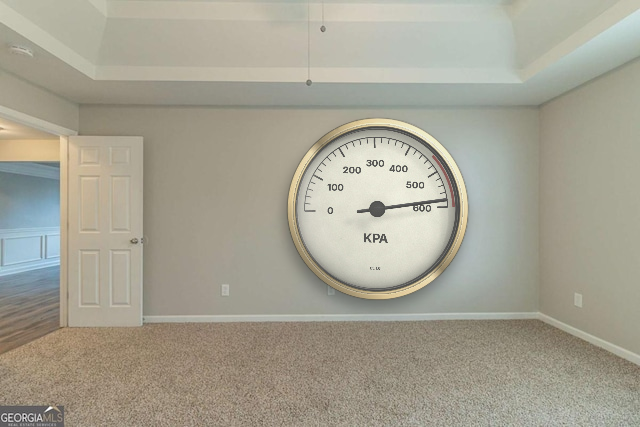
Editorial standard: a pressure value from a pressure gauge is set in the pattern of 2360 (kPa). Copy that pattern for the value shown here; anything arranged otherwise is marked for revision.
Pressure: 580 (kPa)
